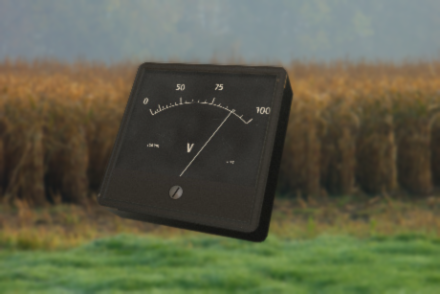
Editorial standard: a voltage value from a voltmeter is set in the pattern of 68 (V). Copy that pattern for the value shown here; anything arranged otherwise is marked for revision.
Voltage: 90 (V)
